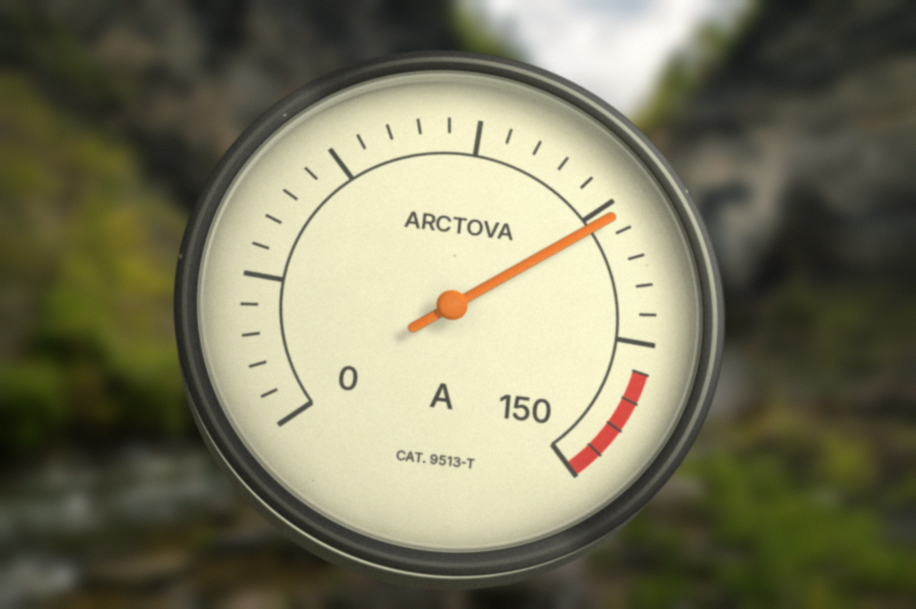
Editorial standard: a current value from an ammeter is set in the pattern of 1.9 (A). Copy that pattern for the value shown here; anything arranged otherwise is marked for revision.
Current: 102.5 (A)
